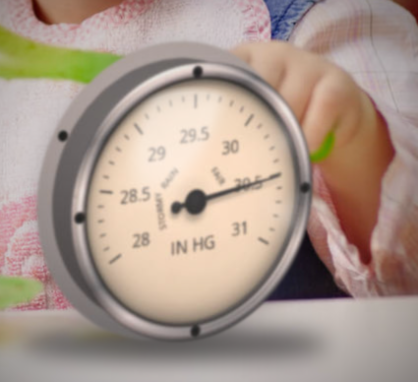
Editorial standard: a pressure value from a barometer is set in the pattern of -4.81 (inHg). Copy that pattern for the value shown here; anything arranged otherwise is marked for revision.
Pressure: 30.5 (inHg)
